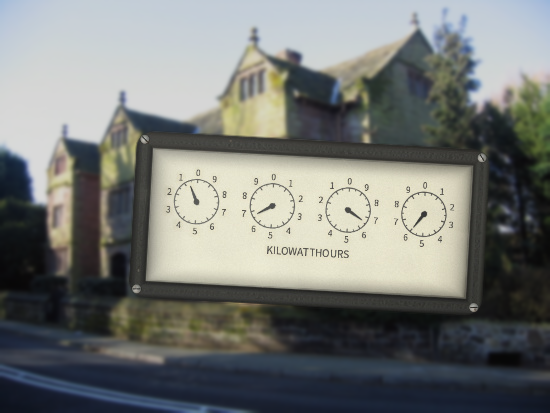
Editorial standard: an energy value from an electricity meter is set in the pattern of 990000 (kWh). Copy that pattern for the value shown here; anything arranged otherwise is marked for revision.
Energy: 666 (kWh)
